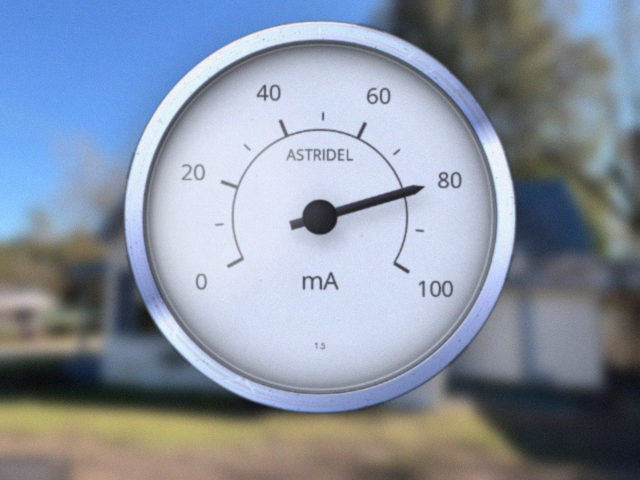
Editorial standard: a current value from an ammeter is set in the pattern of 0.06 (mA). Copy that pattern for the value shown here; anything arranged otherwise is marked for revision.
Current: 80 (mA)
